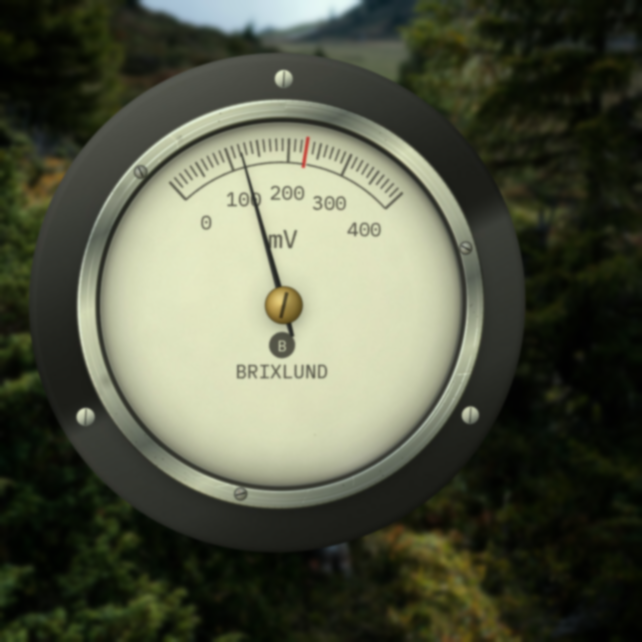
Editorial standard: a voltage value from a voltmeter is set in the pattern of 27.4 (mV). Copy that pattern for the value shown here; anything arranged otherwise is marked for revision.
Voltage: 120 (mV)
